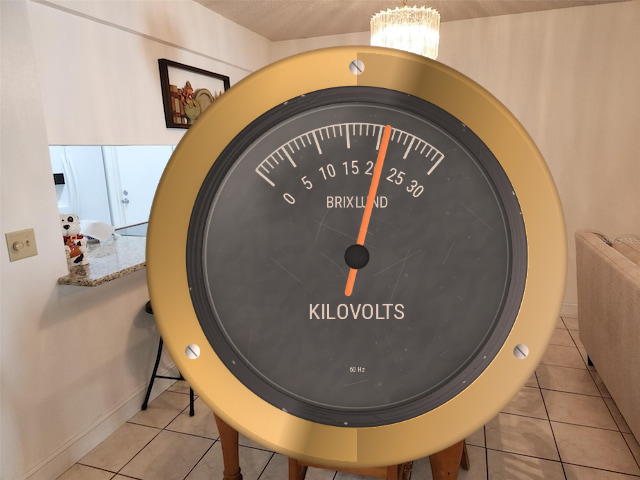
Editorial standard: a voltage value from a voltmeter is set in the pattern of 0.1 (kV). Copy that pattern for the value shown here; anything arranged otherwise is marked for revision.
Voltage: 21 (kV)
